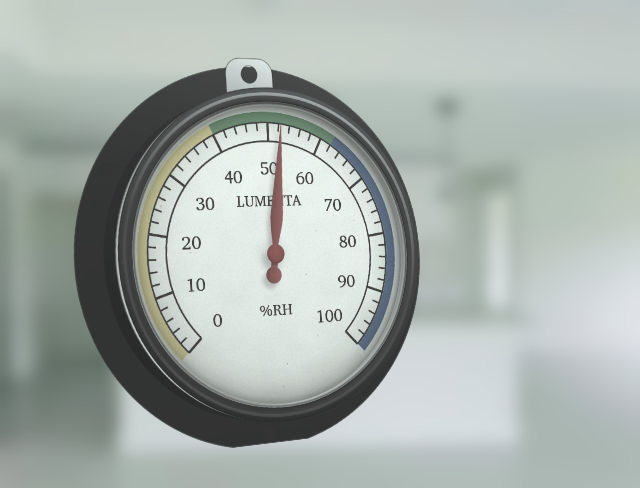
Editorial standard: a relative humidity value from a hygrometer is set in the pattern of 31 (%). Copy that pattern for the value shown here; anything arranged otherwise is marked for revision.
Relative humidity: 52 (%)
